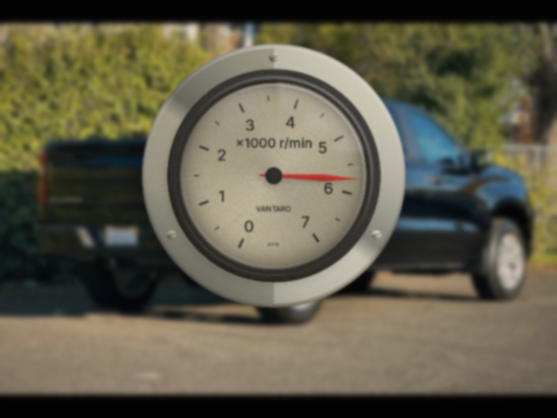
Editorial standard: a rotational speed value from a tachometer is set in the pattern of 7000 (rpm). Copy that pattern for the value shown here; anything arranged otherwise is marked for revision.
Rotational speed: 5750 (rpm)
